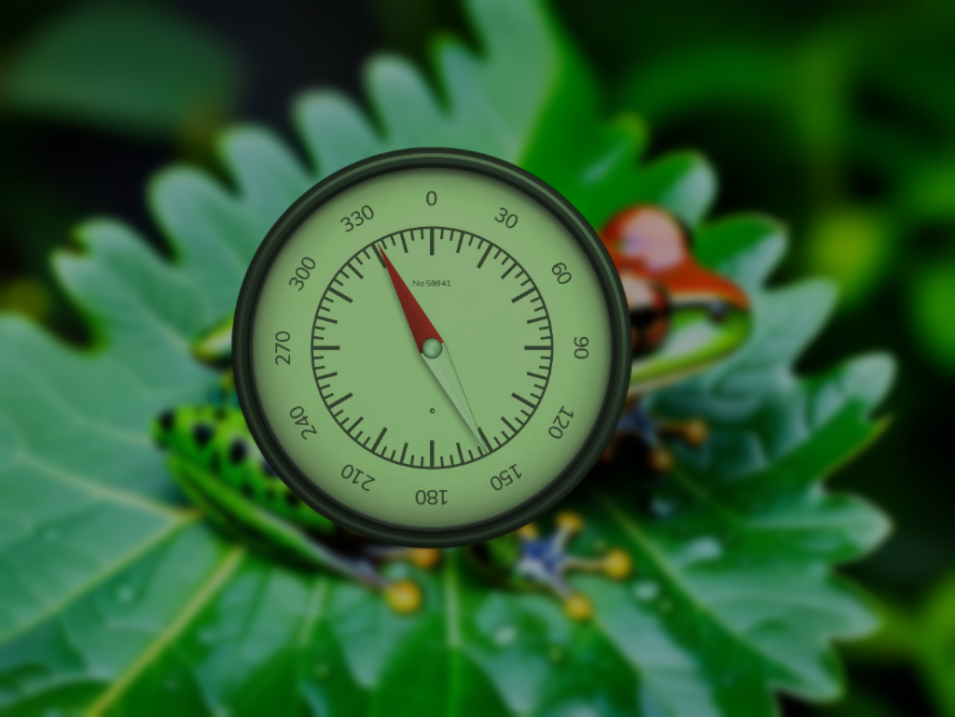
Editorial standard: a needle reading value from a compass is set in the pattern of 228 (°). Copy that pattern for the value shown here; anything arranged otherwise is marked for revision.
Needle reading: 332.5 (°)
